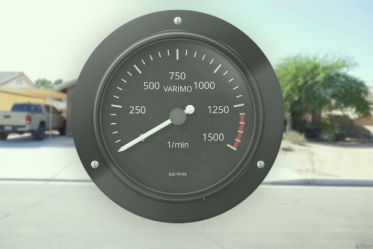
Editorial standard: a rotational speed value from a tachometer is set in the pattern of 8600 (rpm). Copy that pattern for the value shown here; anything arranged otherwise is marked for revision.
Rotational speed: 0 (rpm)
